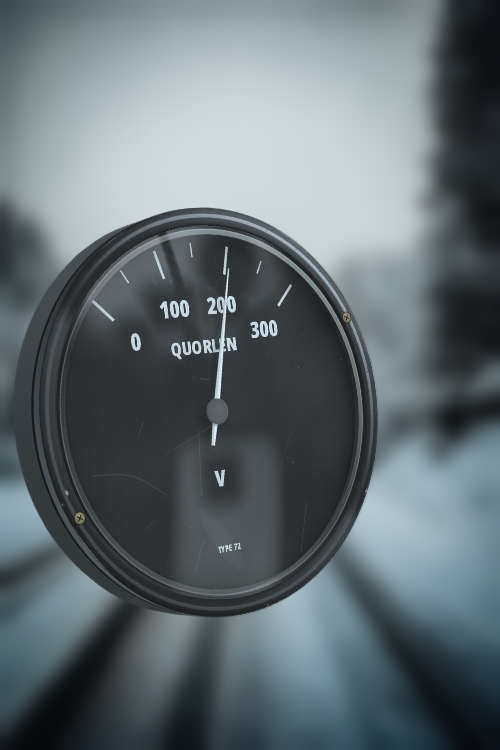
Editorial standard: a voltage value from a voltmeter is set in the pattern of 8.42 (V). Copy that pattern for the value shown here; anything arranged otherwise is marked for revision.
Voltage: 200 (V)
